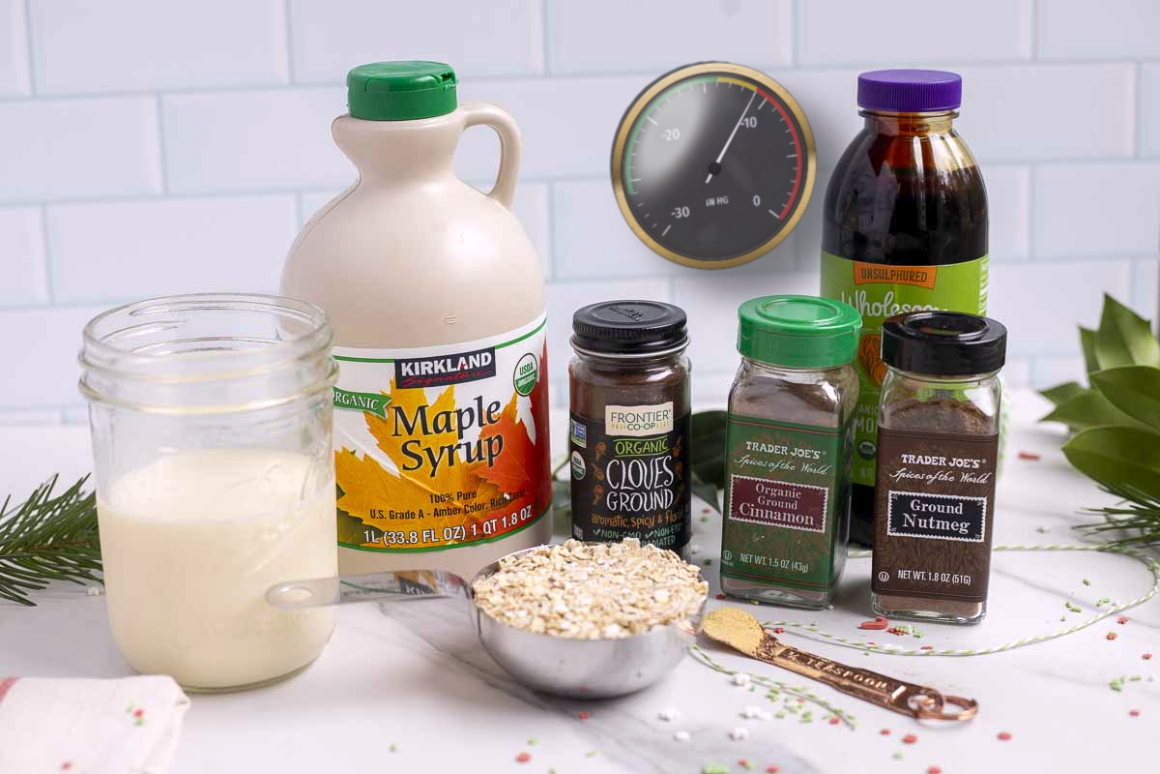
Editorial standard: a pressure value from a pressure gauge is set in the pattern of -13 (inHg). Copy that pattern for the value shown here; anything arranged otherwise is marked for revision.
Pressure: -11 (inHg)
